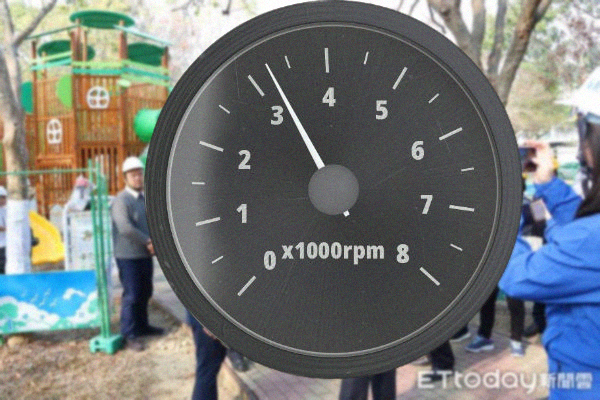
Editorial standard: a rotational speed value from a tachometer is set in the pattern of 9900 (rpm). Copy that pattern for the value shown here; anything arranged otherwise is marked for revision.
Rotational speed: 3250 (rpm)
